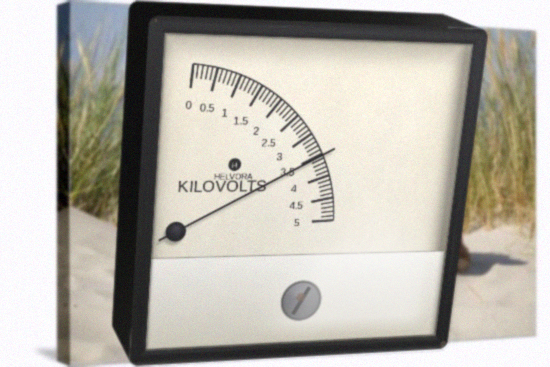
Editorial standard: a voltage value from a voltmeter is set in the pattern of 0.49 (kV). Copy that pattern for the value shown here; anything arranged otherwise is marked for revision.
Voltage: 3.5 (kV)
